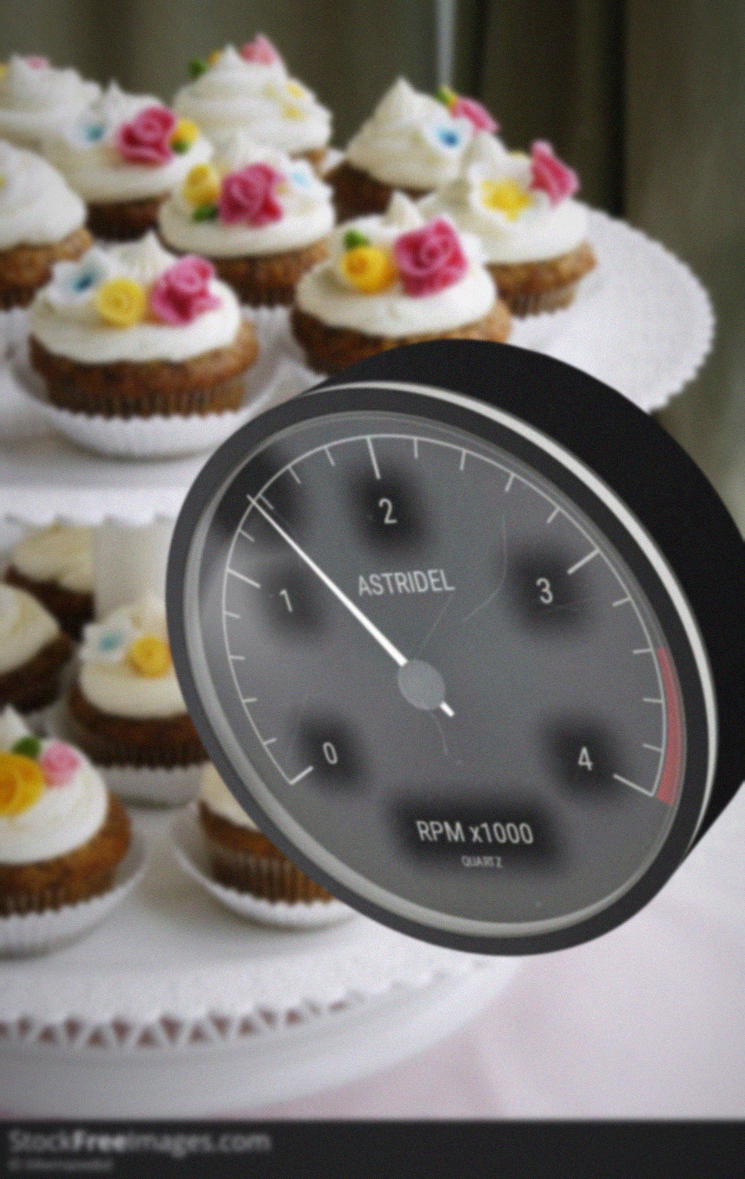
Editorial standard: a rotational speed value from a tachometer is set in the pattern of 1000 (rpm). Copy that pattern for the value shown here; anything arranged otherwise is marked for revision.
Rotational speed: 1400 (rpm)
